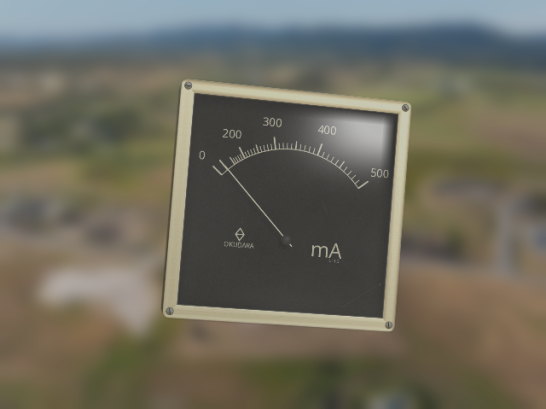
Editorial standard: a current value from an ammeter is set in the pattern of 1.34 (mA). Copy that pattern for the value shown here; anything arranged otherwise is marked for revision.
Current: 100 (mA)
